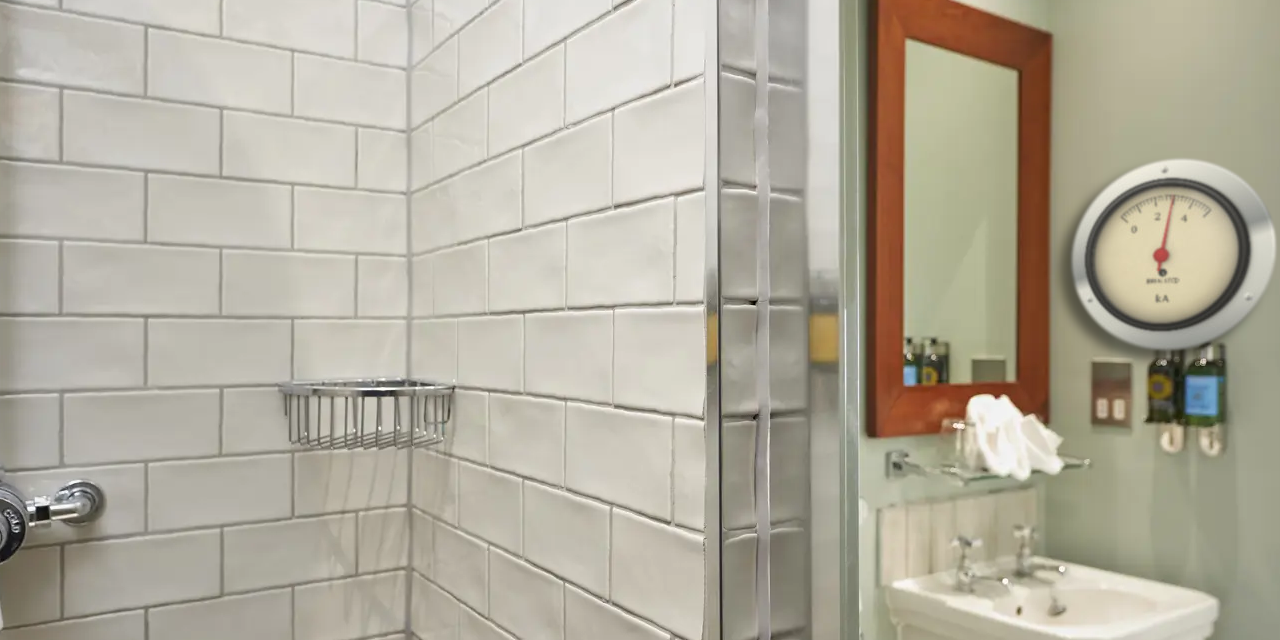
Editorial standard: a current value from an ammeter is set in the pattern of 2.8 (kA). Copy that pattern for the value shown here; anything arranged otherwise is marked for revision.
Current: 3 (kA)
